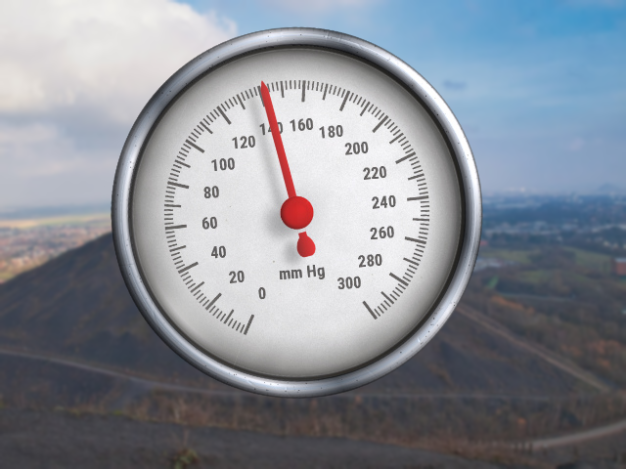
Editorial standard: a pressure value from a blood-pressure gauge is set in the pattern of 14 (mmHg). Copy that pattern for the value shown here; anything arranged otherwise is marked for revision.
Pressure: 142 (mmHg)
